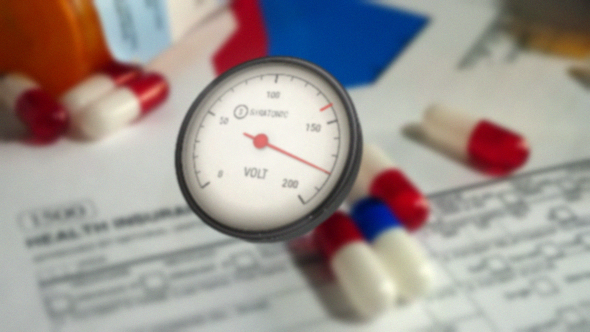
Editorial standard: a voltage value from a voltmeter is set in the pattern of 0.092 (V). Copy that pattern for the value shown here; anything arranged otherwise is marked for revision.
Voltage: 180 (V)
